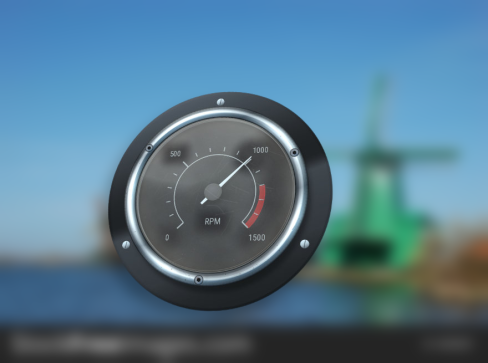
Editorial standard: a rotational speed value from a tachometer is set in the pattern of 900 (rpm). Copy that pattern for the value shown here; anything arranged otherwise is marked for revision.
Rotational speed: 1000 (rpm)
